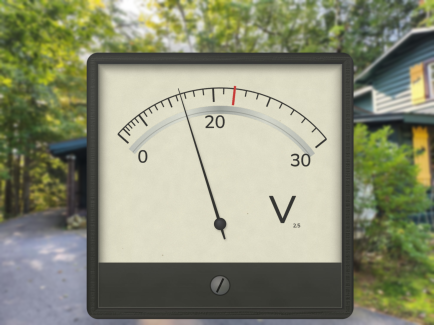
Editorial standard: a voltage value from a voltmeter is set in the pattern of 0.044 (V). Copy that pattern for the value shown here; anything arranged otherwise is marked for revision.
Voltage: 16.5 (V)
